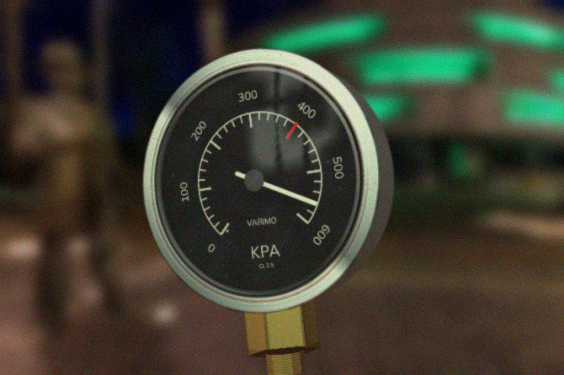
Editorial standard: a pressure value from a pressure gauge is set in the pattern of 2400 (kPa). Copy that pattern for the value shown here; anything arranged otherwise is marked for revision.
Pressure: 560 (kPa)
